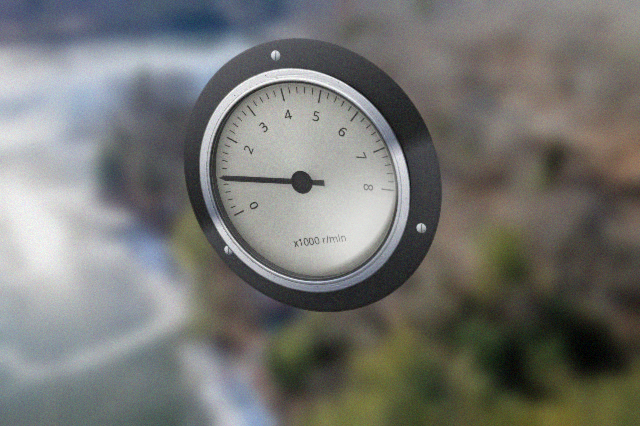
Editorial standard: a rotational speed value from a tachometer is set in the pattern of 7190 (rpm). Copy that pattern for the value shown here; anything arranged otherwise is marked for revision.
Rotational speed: 1000 (rpm)
